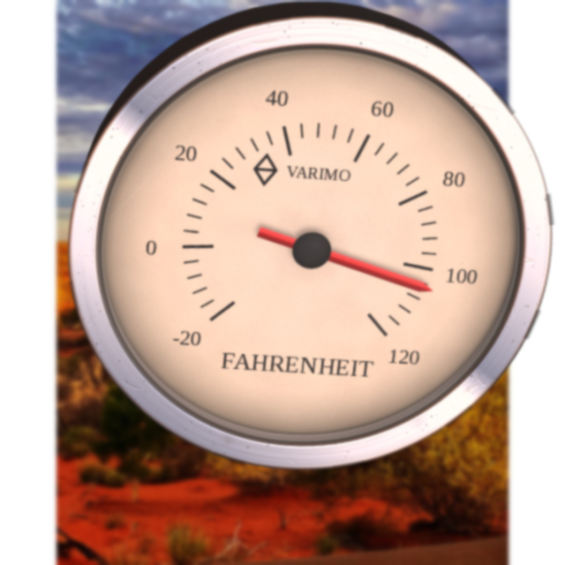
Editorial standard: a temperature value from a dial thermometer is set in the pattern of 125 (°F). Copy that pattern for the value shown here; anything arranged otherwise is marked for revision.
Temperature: 104 (°F)
